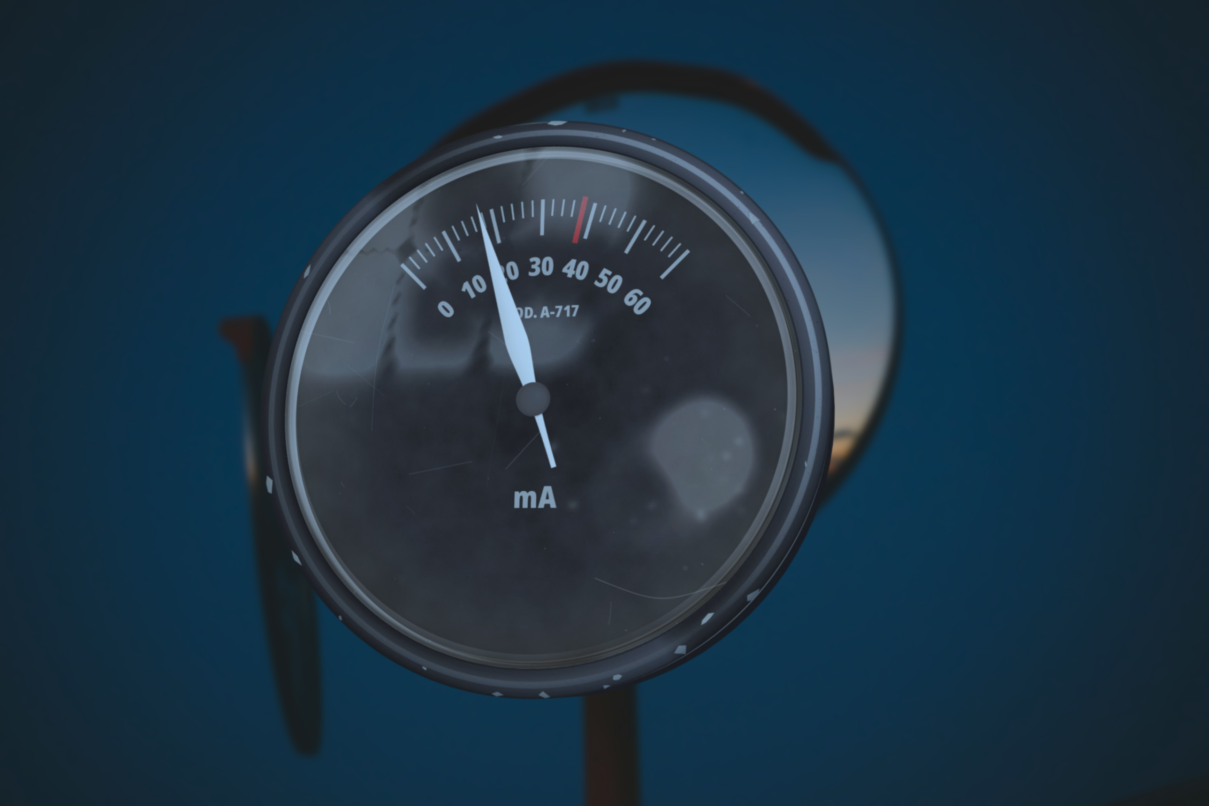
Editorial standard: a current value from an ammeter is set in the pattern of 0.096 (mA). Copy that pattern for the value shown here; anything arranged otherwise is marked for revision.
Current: 18 (mA)
